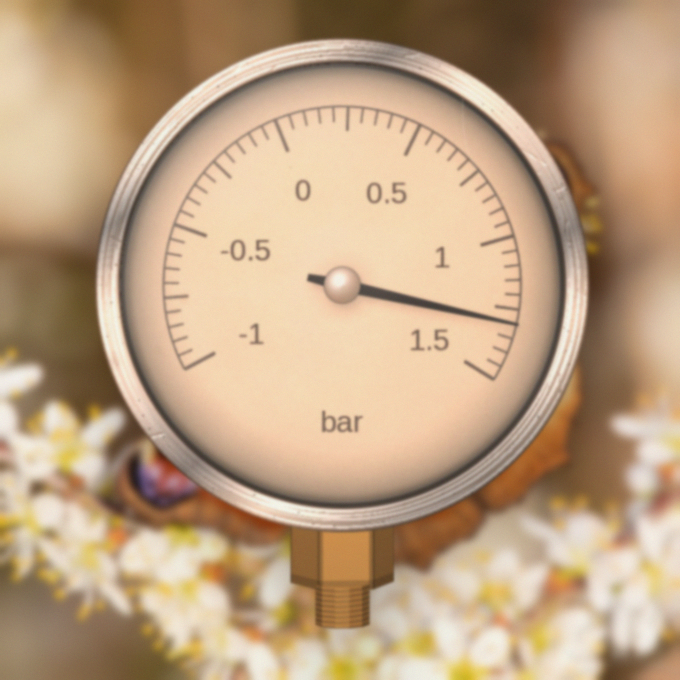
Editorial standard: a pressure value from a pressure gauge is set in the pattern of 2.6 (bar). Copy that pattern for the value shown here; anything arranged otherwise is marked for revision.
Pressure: 1.3 (bar)
